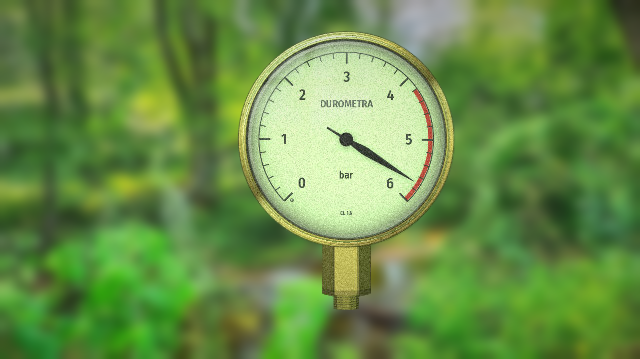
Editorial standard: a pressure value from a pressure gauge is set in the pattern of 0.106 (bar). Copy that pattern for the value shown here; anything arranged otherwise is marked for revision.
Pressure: 5.7 (bar)
